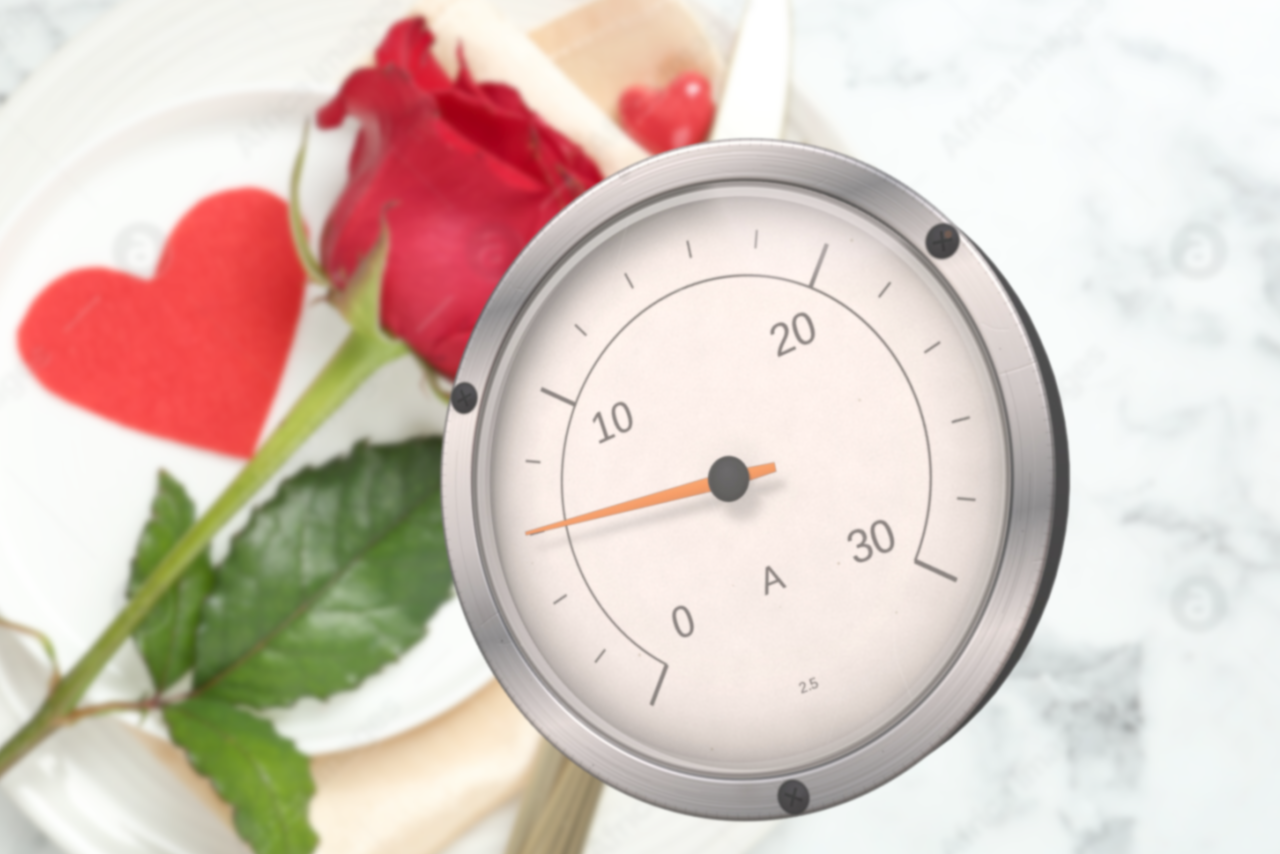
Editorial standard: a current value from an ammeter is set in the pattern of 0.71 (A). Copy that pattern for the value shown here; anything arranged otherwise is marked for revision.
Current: 6 (A)
